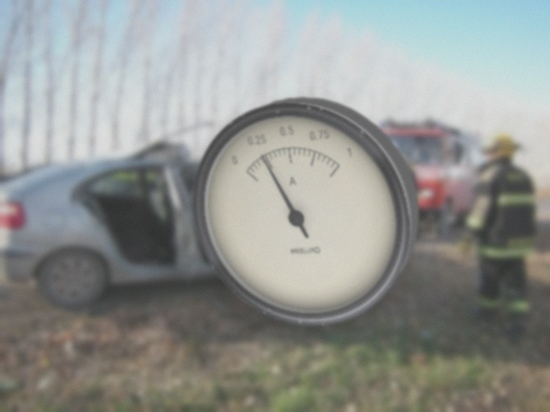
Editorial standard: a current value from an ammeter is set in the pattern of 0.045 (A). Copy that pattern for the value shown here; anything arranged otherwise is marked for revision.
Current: 0.25 (A)
